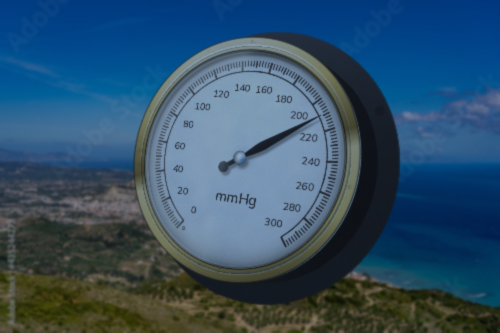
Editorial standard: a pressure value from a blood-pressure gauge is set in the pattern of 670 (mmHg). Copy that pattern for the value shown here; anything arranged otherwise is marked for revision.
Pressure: 210 (mmHg)
